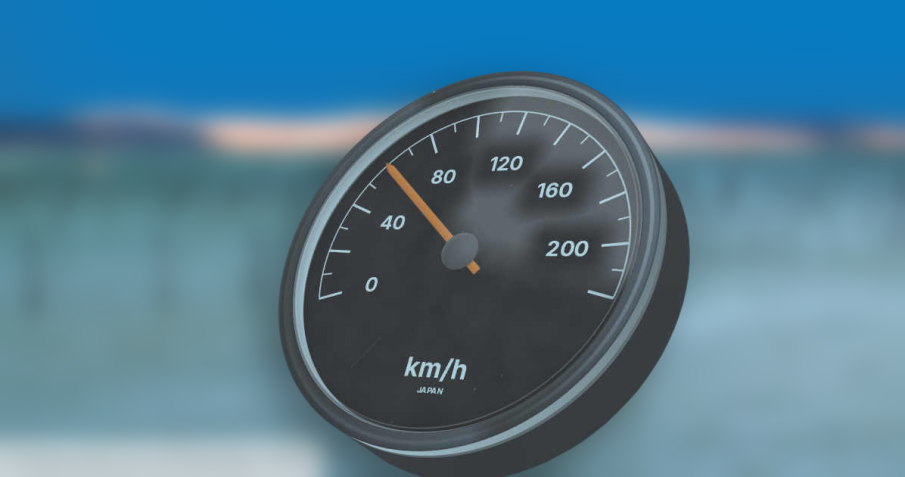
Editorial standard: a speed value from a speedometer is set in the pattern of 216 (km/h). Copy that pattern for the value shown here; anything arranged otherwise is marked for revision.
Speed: 60 (km/h)
